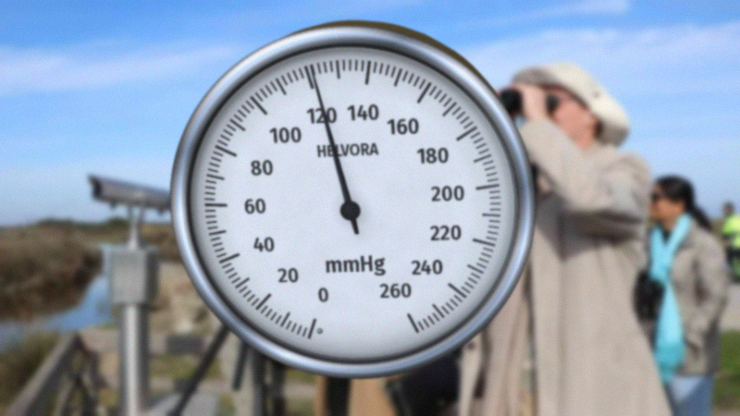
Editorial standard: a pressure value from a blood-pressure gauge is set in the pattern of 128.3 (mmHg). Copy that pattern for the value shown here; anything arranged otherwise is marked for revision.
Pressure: 122 (mmHg)
